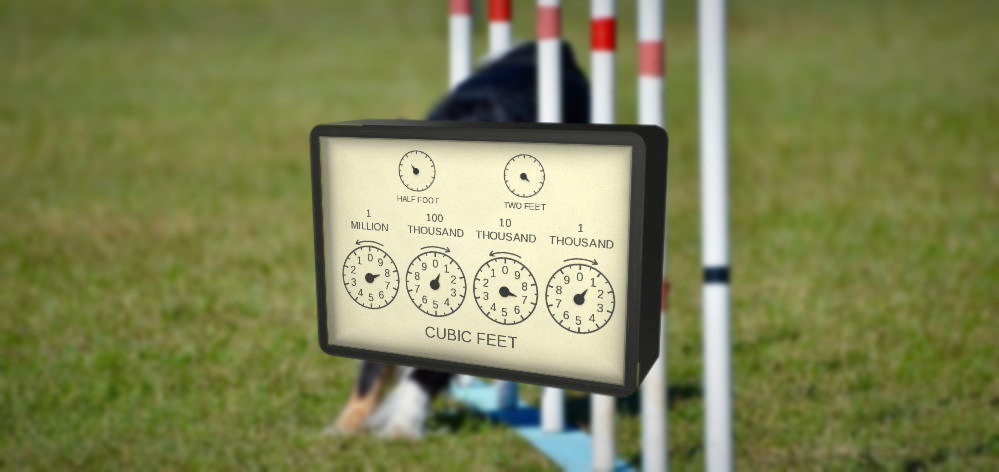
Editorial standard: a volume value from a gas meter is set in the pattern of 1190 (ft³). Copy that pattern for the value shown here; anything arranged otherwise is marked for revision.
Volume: 807100 (ft³)
